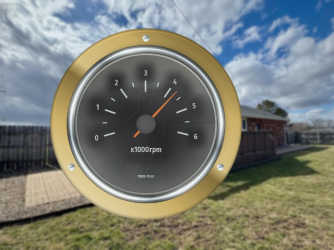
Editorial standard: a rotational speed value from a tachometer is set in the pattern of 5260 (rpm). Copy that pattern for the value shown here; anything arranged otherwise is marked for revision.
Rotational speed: 4250 (rpm)
